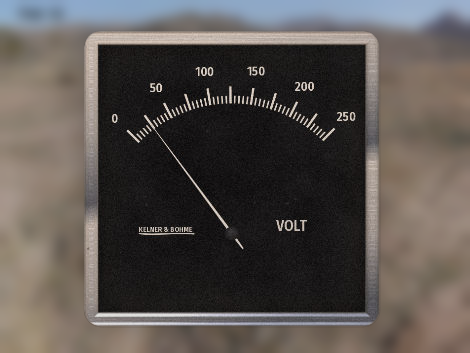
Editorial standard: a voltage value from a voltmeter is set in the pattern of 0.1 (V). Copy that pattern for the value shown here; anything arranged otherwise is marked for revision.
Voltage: 25 (V)
